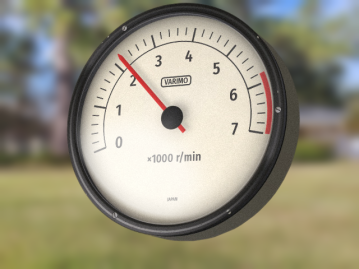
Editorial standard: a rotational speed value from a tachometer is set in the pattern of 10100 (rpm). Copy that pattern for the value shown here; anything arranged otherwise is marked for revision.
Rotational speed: 2200 (rpm)
